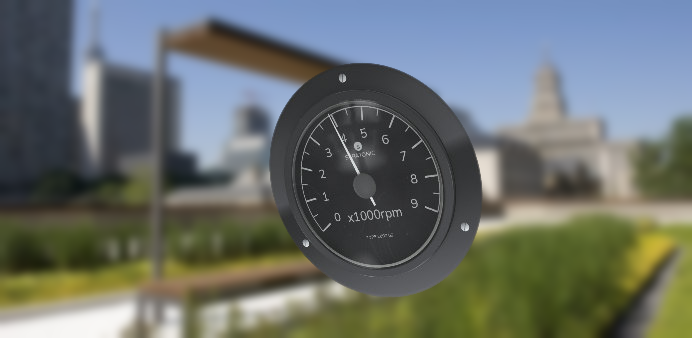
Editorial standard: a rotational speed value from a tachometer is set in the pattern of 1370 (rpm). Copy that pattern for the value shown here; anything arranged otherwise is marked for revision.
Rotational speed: 4000 (rpm)
